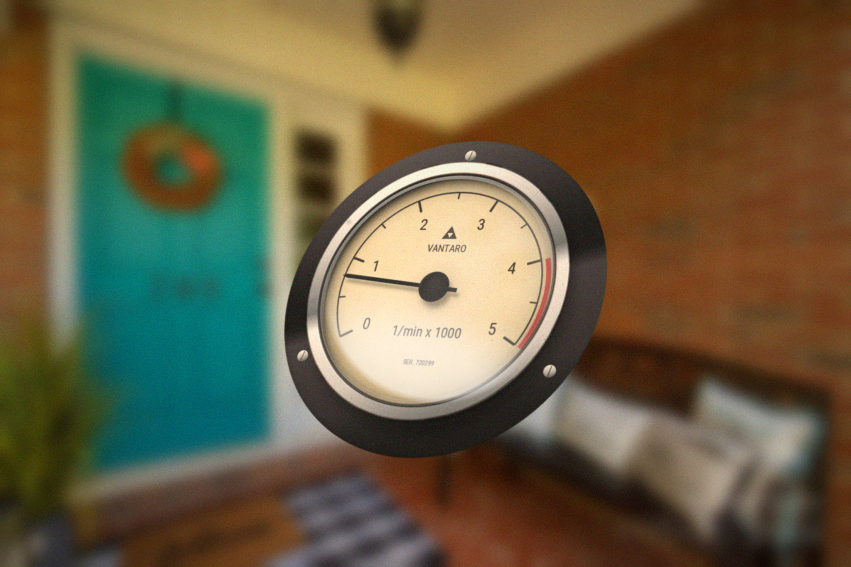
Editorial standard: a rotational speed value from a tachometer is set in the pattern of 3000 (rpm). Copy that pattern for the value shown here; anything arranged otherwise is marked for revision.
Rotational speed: 750 (rpm)
